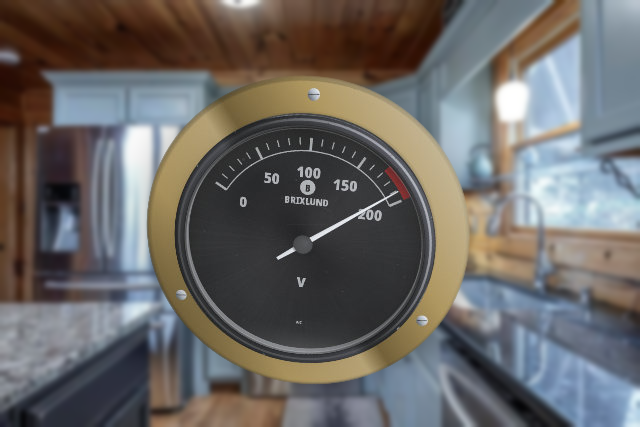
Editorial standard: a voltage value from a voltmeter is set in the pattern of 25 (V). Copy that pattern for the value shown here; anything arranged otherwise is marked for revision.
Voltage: 190 (V)
